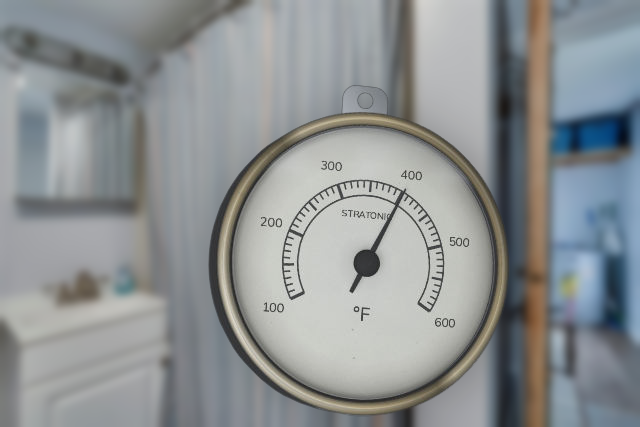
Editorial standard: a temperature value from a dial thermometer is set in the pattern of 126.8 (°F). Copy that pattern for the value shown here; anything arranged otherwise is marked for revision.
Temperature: 400 (°F)
